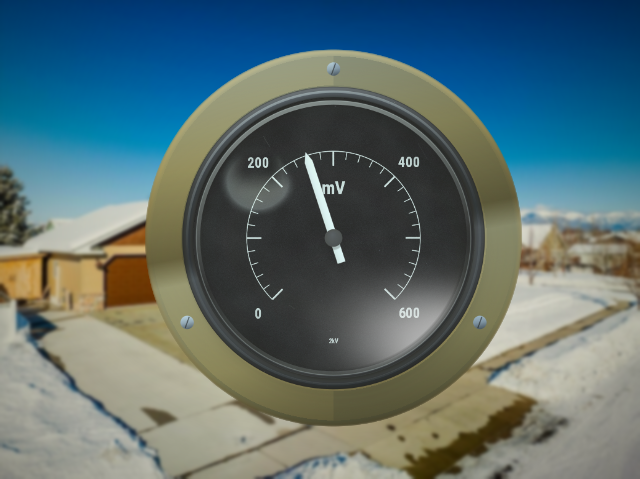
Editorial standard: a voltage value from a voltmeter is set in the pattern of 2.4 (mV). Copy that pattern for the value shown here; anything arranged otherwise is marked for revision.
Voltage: 260 (mV)
